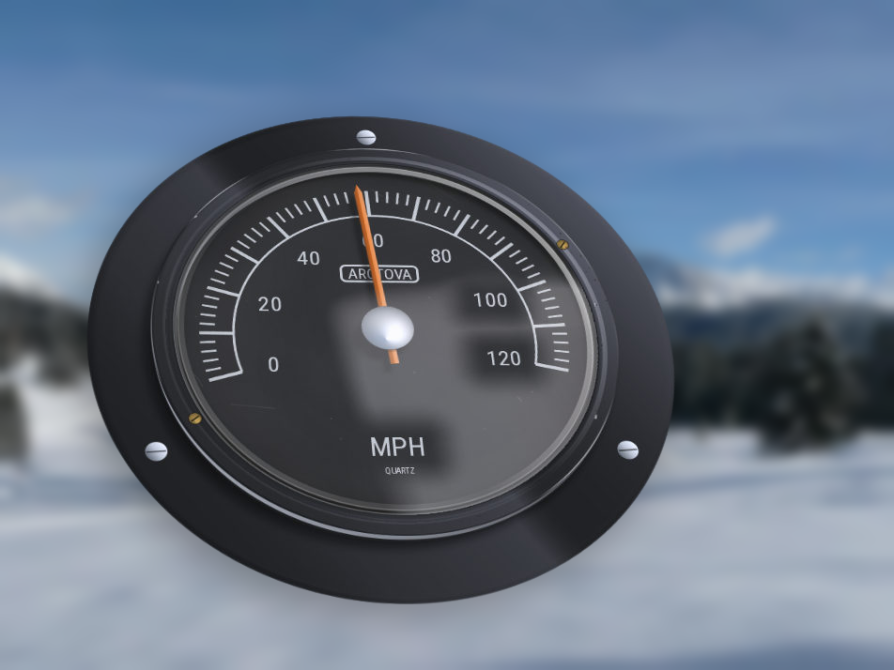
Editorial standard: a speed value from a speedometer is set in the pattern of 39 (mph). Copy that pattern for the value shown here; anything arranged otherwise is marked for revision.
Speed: 58 (mph)
